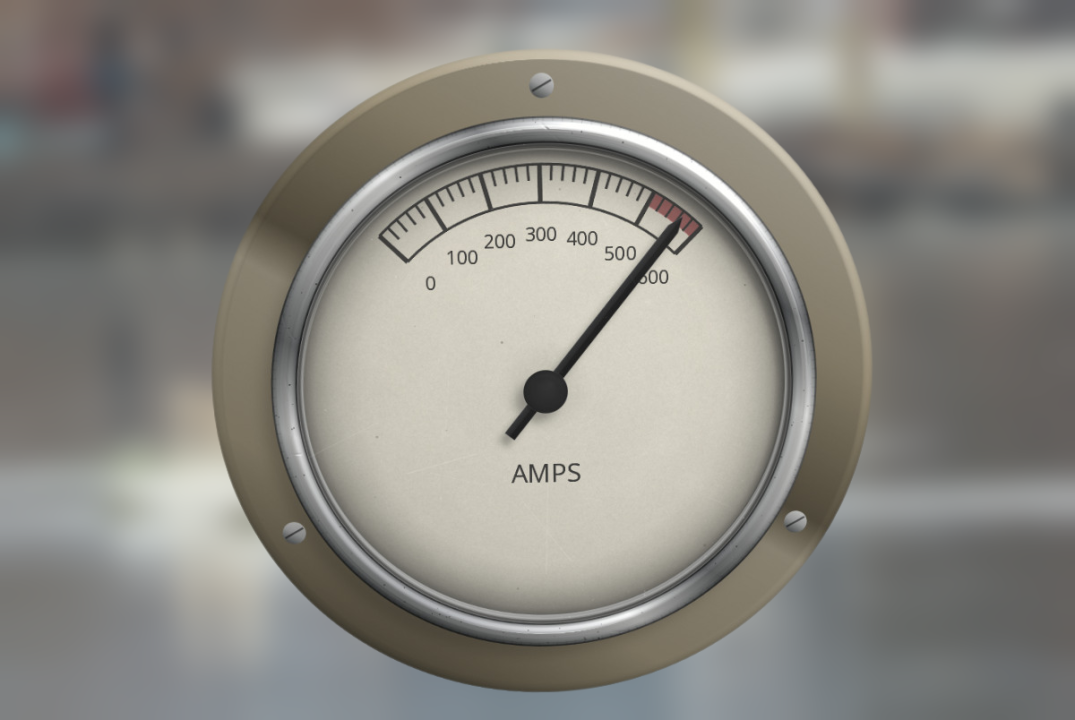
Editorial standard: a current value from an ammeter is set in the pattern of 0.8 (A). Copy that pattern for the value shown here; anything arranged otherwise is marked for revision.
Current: 560 (A)
